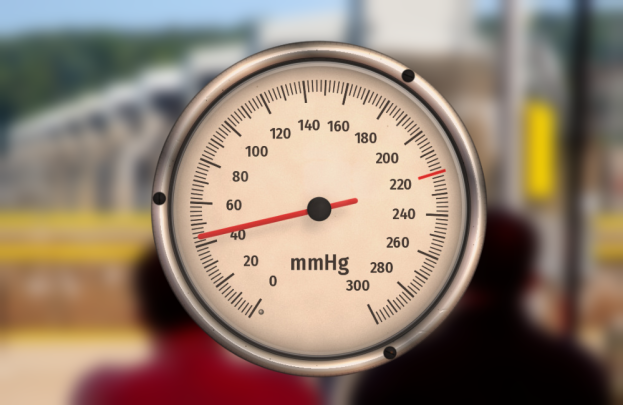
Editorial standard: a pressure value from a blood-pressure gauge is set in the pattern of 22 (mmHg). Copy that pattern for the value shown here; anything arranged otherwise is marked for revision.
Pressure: 44 (mmHg)
